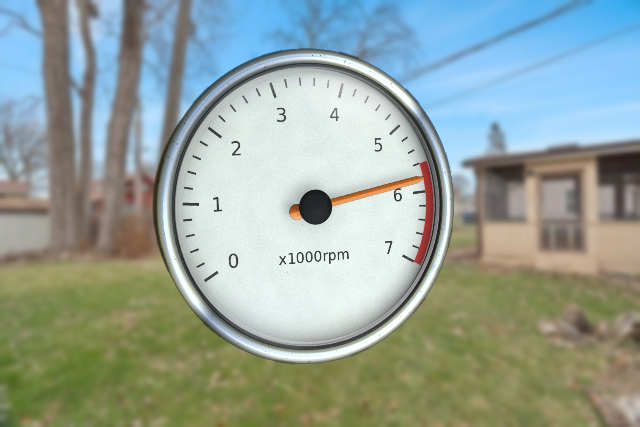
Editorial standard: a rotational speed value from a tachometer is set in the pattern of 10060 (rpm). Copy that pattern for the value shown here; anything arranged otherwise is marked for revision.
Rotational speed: 5800 (rpm)
